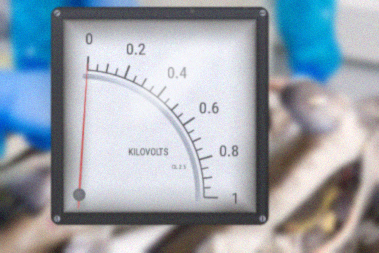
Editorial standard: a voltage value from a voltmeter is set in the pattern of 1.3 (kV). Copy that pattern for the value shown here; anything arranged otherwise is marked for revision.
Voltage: 0 (kV)
